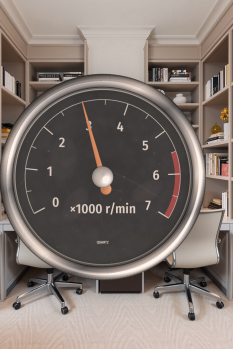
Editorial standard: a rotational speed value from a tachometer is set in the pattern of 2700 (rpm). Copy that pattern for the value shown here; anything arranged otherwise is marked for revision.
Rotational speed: 3000 (rpm)
